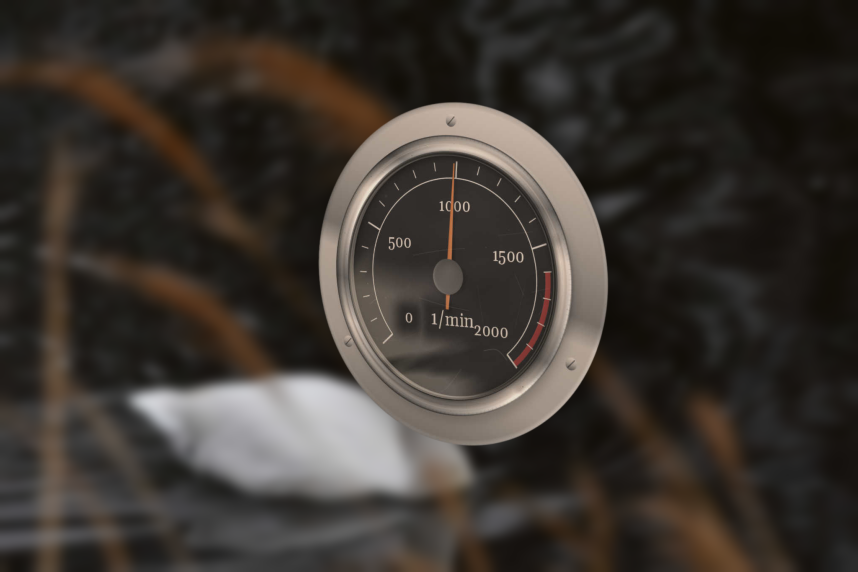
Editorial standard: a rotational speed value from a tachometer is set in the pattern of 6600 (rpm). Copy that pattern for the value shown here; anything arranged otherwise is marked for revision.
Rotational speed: 1000 (rpm)
